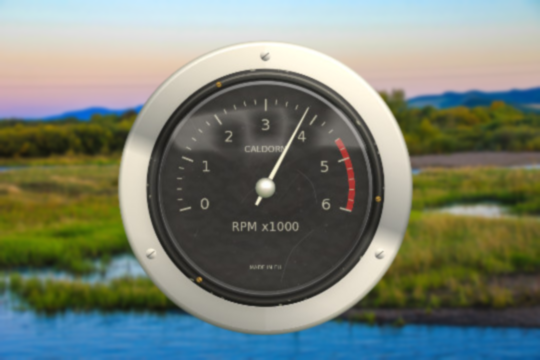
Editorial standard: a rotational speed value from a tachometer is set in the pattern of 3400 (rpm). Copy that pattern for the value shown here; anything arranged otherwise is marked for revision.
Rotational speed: 3800 (rpm)
